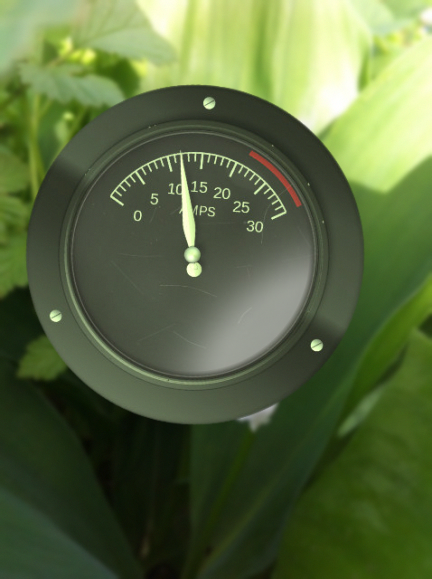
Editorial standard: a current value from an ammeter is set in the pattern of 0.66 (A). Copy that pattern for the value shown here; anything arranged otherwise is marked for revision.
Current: 12 (A)
